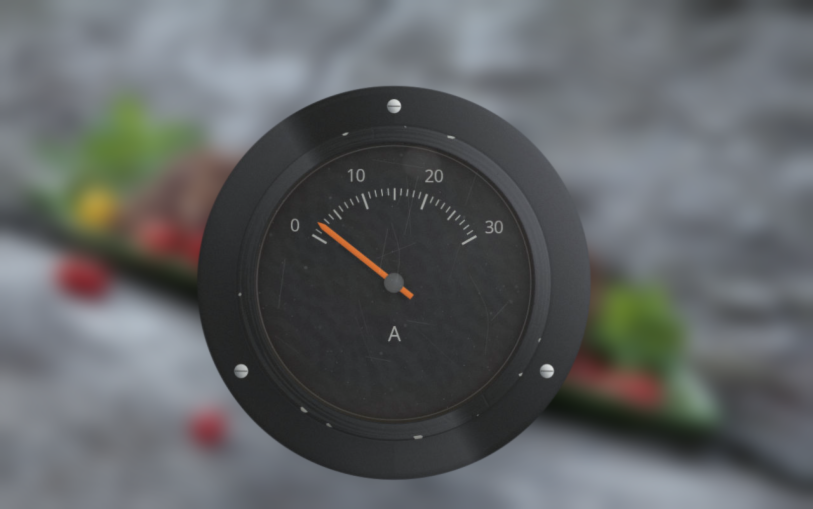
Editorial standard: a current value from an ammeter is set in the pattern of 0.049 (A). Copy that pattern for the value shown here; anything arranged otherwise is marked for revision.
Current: 2 (A)
